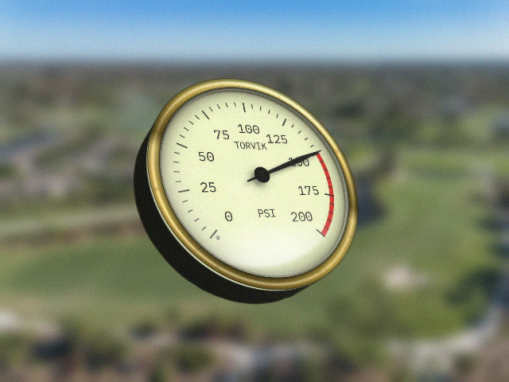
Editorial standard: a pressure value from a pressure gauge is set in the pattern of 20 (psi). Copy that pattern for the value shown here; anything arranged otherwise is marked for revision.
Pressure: 150 (psi)
